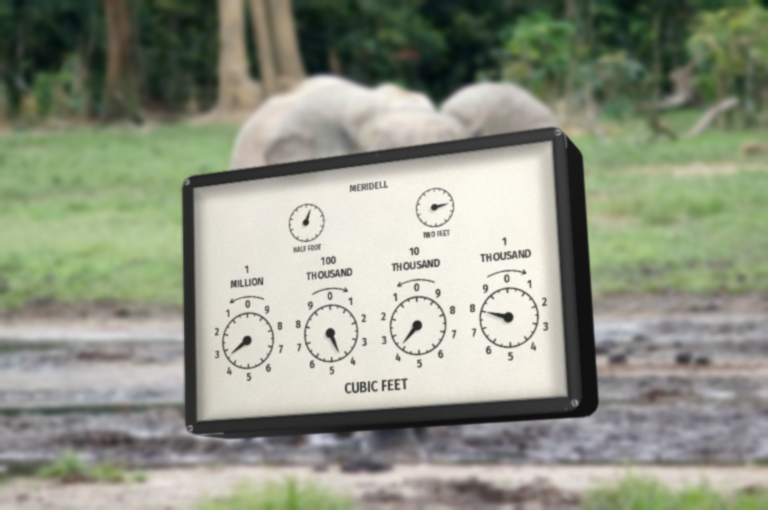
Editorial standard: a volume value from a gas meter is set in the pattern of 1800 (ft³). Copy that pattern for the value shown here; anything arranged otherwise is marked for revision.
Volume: 343800 (ft³)
